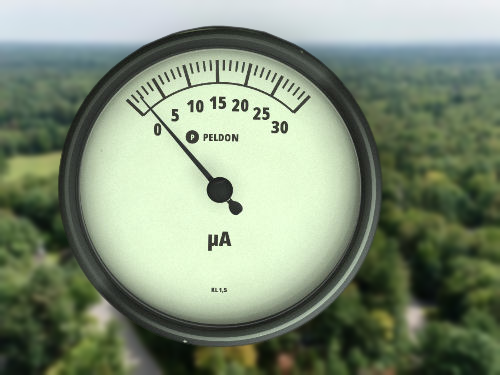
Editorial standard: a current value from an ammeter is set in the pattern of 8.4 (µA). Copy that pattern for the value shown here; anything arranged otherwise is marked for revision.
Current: 2 (µA)
